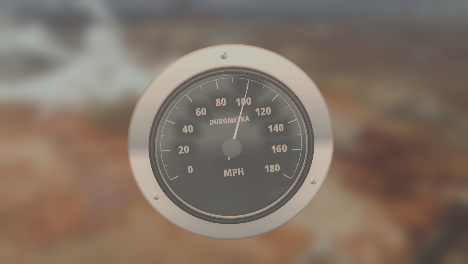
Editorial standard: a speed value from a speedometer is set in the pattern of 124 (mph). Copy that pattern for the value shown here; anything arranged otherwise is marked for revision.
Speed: 100 (mph)
